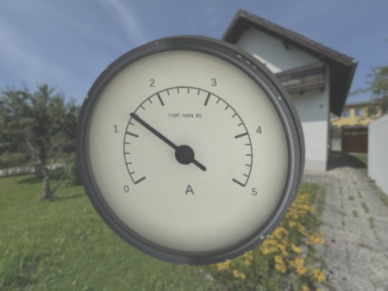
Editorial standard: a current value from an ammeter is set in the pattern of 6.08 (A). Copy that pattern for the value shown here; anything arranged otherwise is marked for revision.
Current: 1.4 (A)
